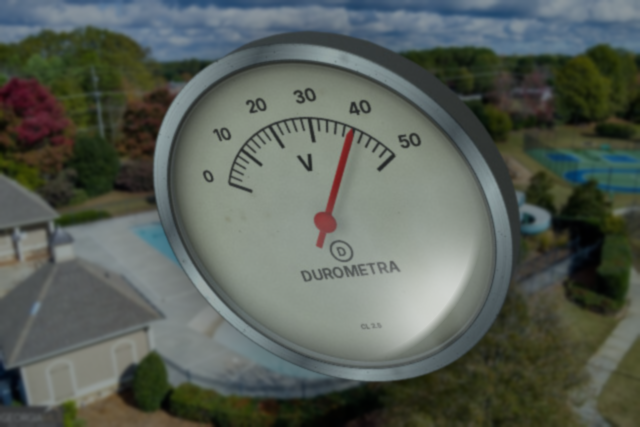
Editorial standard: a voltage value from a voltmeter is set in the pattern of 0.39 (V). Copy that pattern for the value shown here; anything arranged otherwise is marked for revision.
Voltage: 40 (V)
